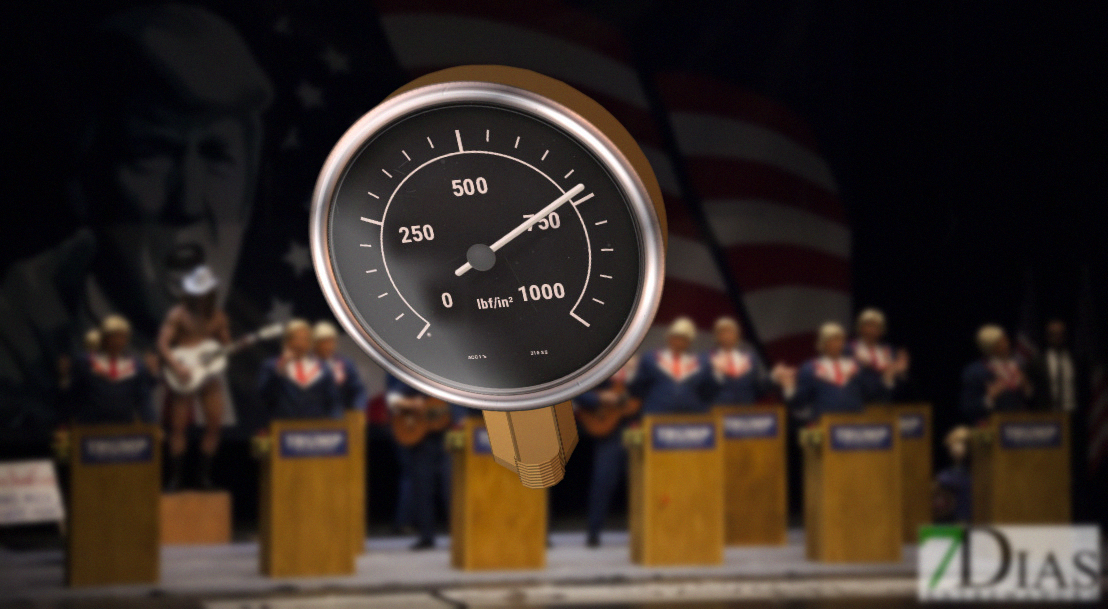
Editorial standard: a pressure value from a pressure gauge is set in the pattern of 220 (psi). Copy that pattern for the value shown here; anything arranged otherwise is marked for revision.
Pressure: 725 (psi)
